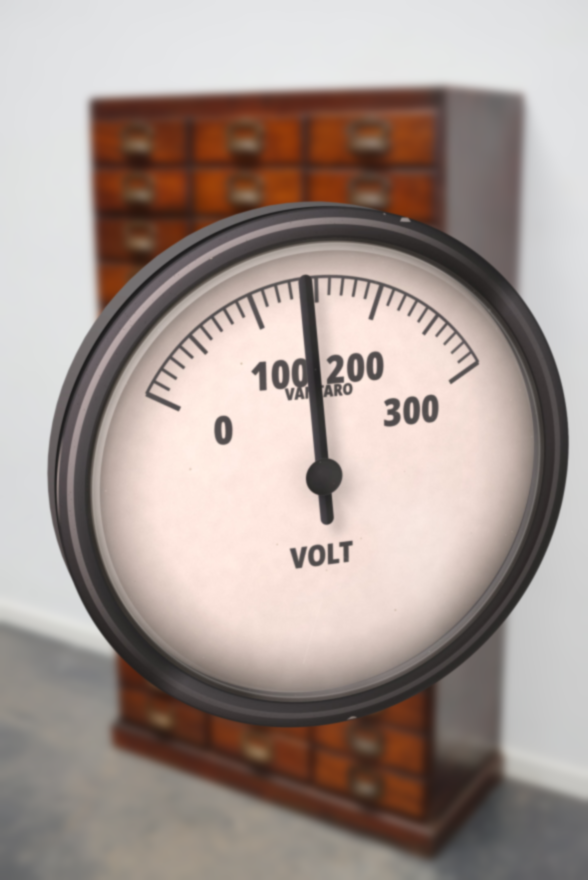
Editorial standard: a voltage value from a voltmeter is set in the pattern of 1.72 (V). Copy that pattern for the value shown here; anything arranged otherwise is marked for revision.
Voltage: 140 (V)
